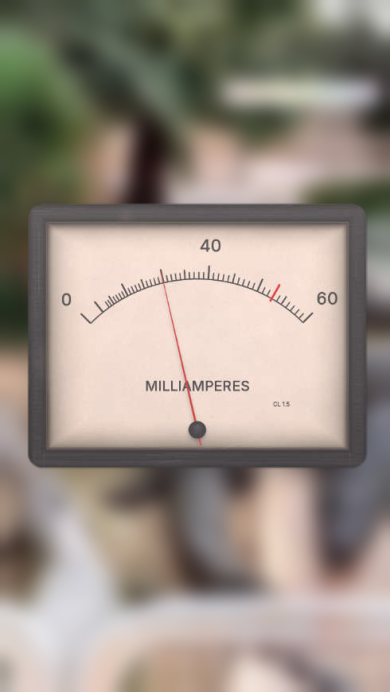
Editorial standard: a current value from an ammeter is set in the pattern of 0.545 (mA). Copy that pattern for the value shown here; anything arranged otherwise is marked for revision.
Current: 30 (mA)
